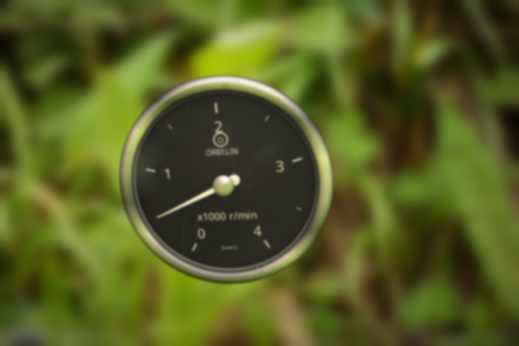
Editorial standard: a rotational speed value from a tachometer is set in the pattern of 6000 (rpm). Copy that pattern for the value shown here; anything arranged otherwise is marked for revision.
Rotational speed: 500 (rpm)
